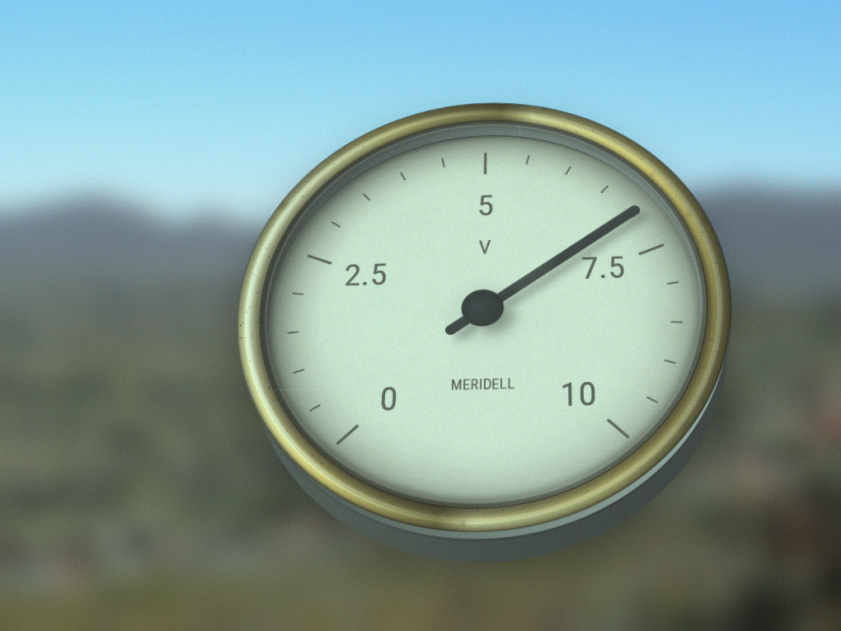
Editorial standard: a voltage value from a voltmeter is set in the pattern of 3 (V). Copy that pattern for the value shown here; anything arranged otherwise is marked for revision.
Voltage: 7 (V)
